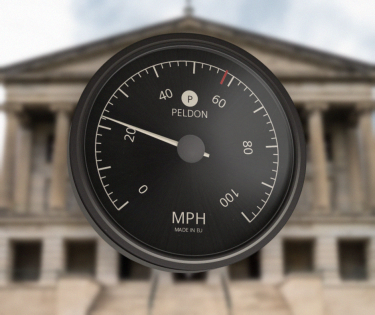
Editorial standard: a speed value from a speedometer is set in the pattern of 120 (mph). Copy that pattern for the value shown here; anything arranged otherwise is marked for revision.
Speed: 22 (mph)
